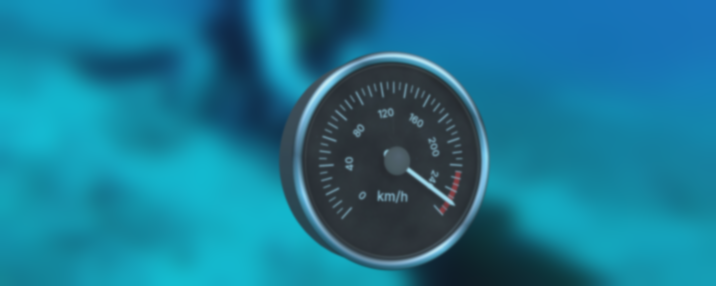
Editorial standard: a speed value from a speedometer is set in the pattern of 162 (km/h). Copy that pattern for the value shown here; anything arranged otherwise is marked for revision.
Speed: 250 (km/h)
